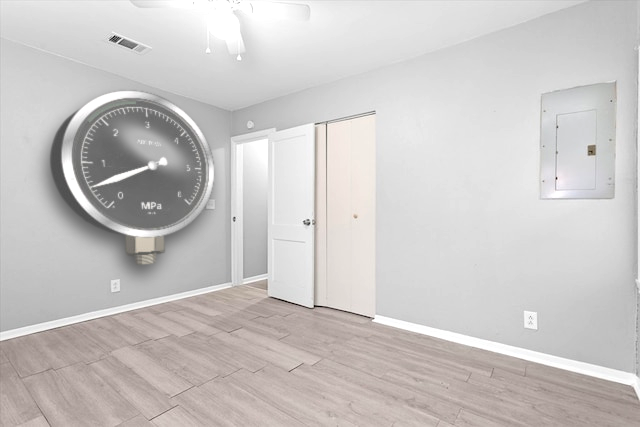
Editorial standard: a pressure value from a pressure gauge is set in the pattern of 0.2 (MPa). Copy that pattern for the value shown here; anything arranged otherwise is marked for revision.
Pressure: 0.5 (MPa)
